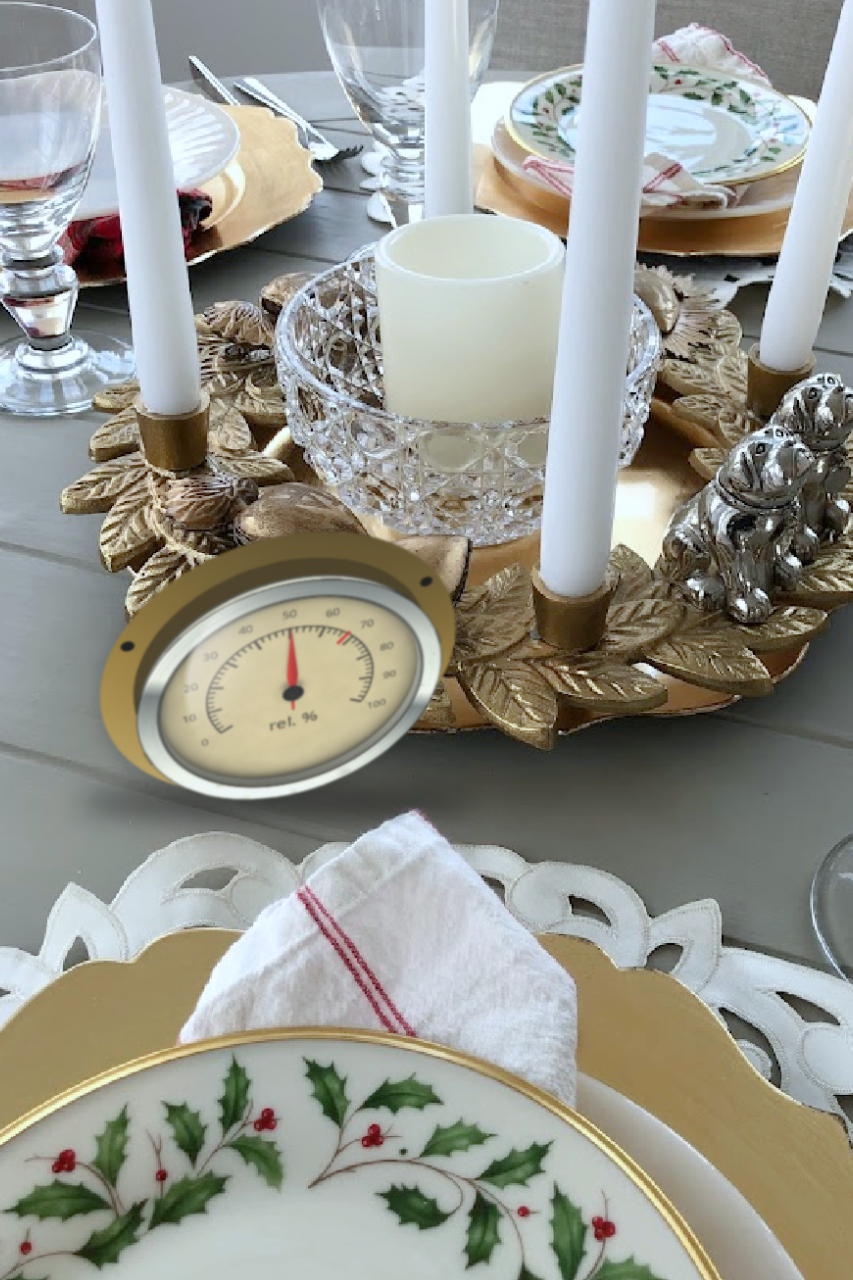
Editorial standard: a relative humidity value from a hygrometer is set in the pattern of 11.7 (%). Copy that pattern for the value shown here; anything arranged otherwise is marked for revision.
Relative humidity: 50 (%)
